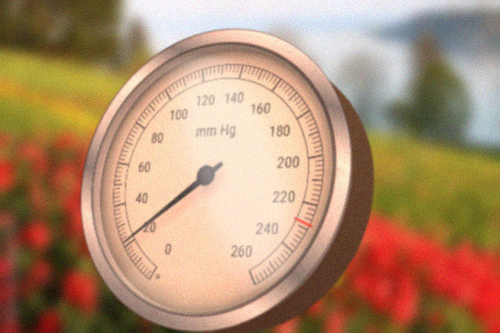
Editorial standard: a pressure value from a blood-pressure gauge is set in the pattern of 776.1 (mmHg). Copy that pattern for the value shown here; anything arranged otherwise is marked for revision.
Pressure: 20 (mmHg)
